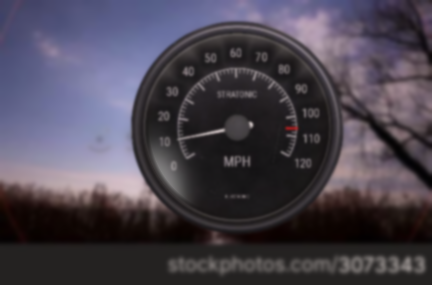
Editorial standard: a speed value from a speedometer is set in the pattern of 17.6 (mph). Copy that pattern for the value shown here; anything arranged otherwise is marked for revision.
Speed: 10 (mph)
